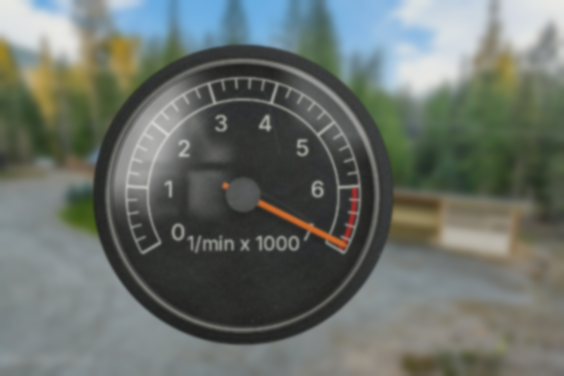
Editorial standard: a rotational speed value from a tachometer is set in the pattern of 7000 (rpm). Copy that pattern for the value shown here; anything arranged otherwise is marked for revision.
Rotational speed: 6900 (rpm)
